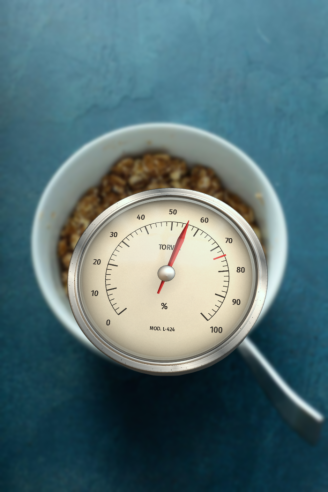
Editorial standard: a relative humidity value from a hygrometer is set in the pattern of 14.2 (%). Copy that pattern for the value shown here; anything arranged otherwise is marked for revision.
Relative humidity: 56 (%)
